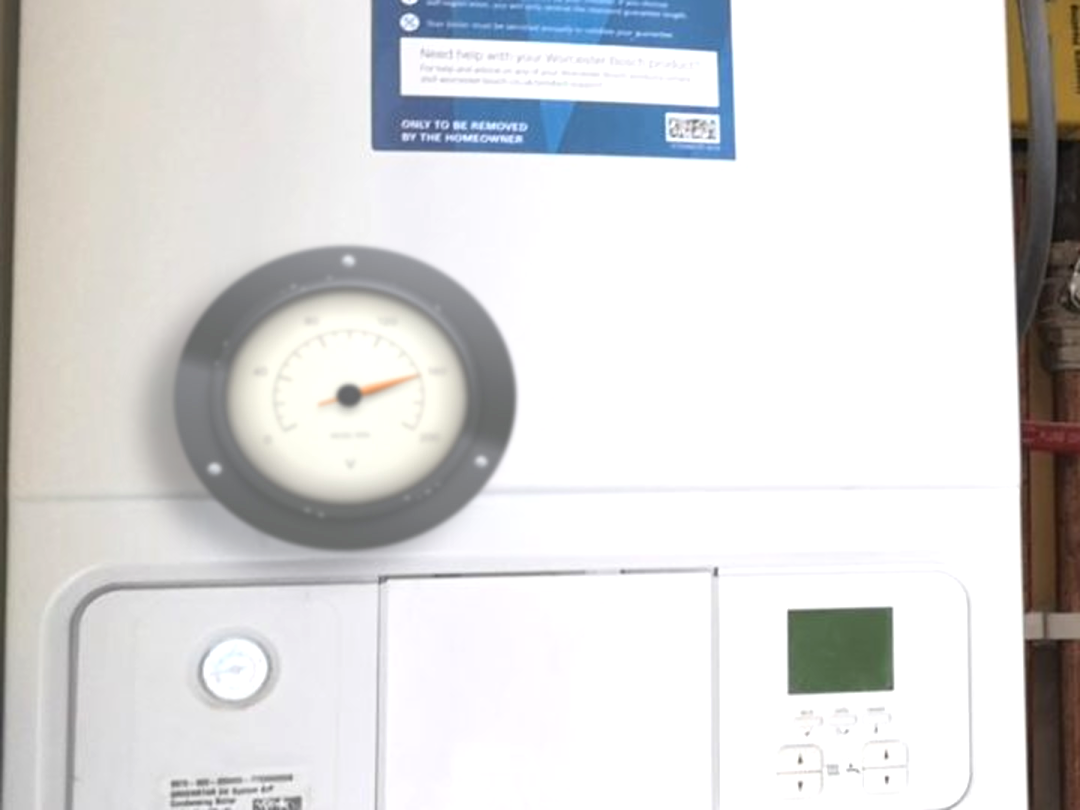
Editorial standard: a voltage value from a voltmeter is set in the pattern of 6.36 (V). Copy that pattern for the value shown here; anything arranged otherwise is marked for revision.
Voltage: 160 (V)
